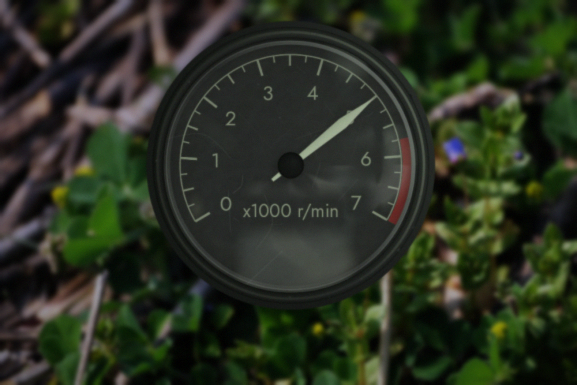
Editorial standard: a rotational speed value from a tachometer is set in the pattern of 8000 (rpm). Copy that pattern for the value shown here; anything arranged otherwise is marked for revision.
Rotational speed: 5000 (rpm)
